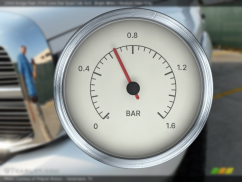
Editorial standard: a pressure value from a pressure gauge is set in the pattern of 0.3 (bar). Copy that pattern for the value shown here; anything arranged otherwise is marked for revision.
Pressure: 0.65 (bar)
